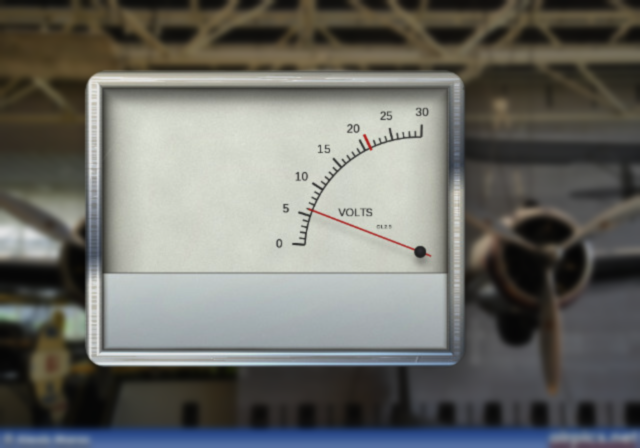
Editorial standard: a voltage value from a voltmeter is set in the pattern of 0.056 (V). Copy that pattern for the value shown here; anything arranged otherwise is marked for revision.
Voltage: 6 (V)
